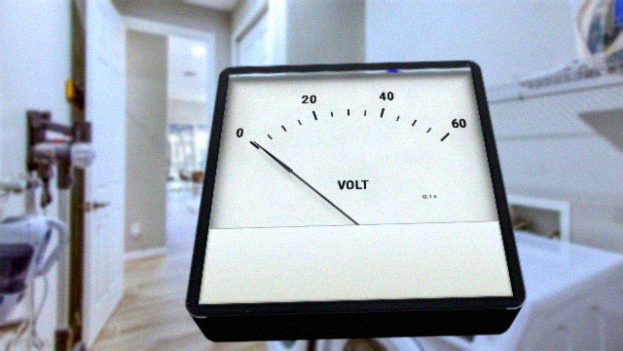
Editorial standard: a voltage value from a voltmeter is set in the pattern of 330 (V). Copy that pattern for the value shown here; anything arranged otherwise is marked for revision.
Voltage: 0 (V)
